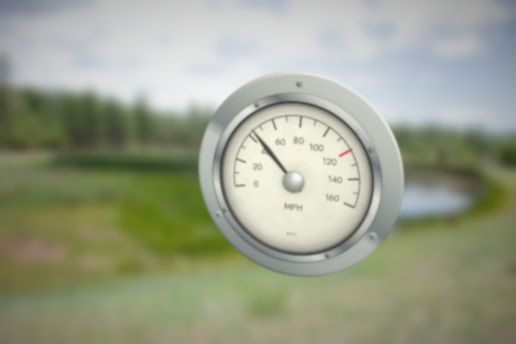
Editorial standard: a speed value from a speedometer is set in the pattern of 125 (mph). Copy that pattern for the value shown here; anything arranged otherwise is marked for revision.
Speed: 45 (mph)
